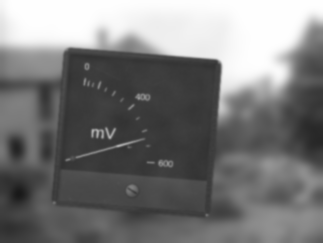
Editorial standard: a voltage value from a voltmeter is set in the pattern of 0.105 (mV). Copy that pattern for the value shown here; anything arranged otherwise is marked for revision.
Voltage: 525 (mV)
